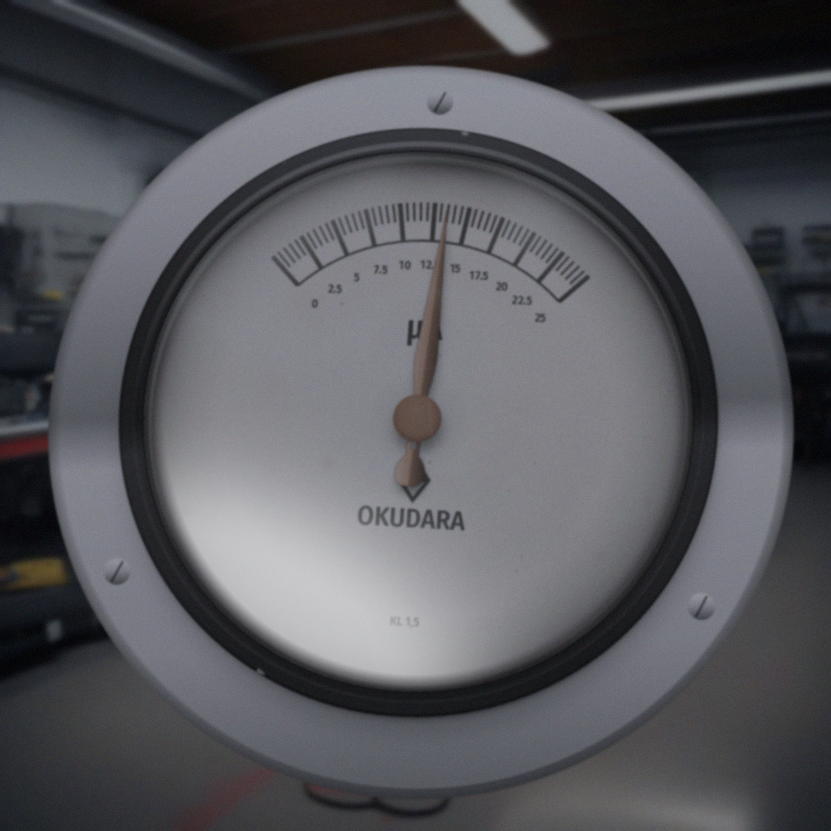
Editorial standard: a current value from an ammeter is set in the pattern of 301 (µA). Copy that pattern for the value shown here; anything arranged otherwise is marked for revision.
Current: 13.5 (µA)
